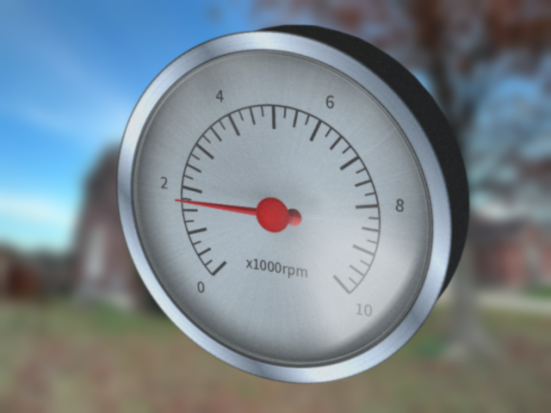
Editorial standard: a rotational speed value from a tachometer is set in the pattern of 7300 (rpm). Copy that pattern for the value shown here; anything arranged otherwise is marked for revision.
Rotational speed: 1750 (rpm)
